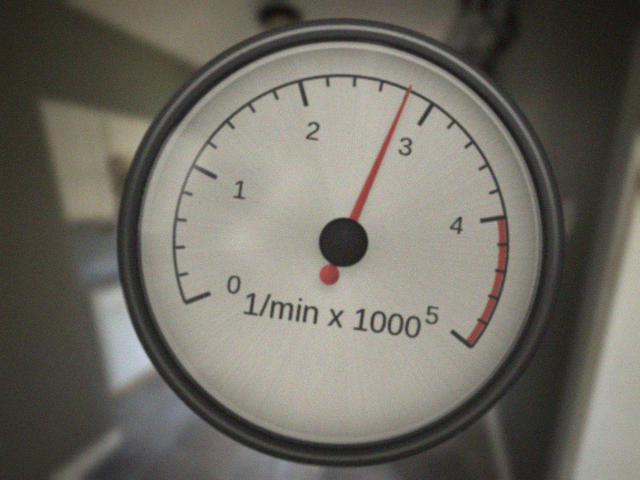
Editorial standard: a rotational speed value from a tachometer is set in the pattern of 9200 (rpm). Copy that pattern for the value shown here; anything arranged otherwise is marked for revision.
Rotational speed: 2800 (rpm)
